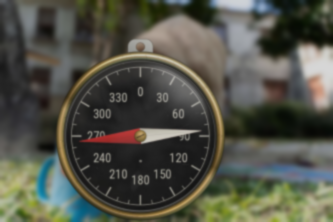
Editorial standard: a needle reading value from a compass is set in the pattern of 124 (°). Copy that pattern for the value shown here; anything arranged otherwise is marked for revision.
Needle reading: 265 (°)
